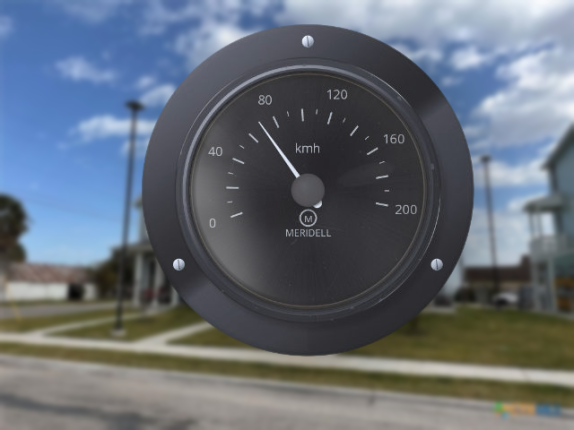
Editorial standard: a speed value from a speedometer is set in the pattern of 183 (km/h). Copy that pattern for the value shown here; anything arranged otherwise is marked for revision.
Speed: 70 (km/h)
